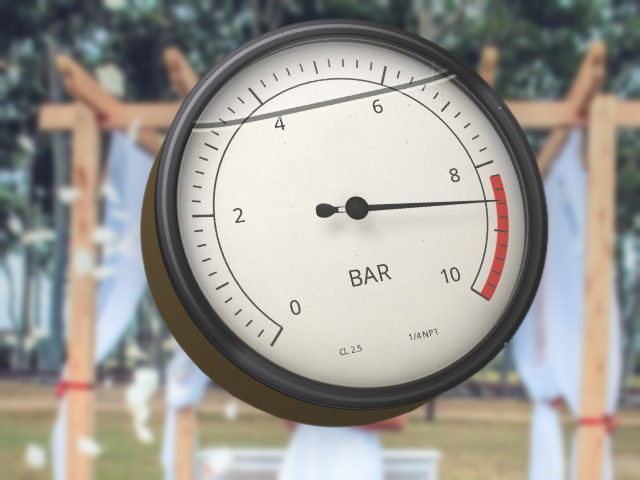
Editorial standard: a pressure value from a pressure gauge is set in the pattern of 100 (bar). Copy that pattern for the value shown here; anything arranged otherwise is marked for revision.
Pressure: 8.6 (bar)
